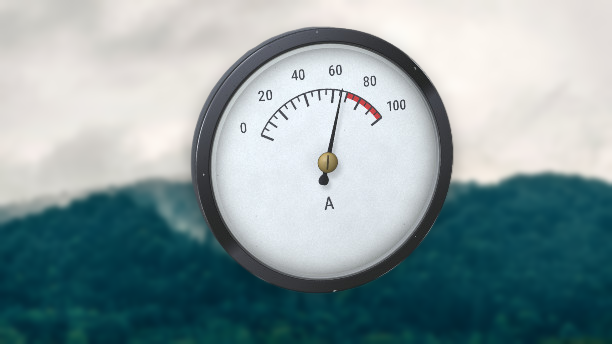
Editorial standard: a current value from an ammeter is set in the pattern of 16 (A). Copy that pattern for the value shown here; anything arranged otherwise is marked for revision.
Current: 65 (A)
